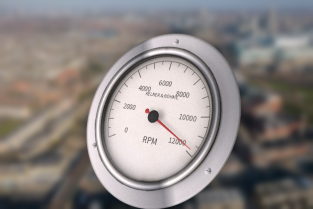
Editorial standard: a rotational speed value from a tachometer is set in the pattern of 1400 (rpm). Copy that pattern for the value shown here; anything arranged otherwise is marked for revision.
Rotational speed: 11750 (rpm)
